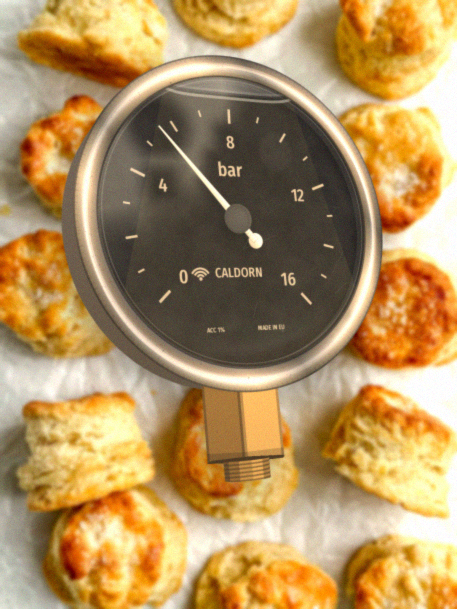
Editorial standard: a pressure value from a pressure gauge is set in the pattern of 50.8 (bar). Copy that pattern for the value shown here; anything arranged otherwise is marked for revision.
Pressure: 5.5 (bar)
